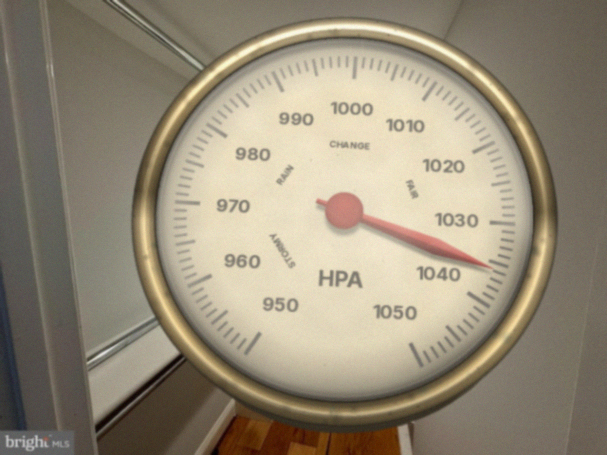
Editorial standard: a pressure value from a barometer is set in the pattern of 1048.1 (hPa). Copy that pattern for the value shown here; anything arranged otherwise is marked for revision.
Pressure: 1036 (hPa)
